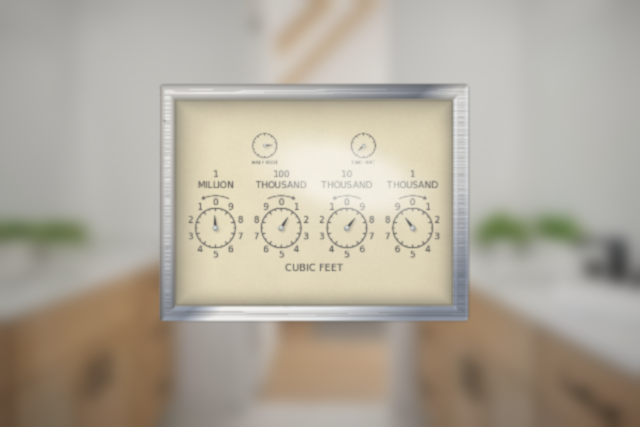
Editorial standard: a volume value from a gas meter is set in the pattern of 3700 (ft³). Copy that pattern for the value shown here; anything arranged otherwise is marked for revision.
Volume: 8900 (ft³)
